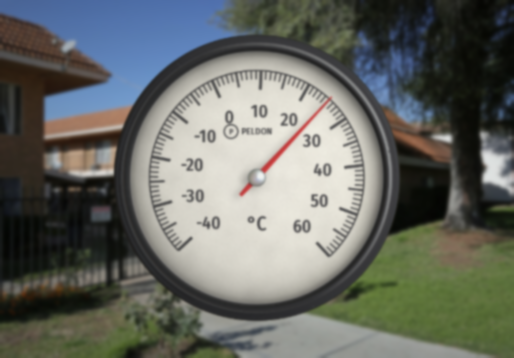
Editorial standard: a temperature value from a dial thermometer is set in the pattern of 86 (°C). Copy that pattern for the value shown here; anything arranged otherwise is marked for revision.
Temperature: 25 (°C)
